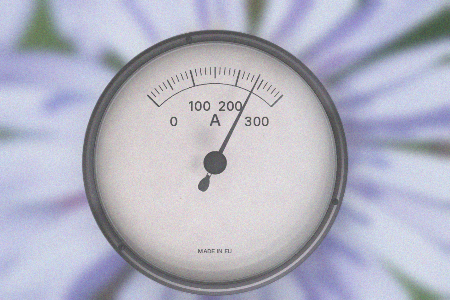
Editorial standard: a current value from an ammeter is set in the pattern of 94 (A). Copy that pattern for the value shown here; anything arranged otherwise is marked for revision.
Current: 240 (A)
